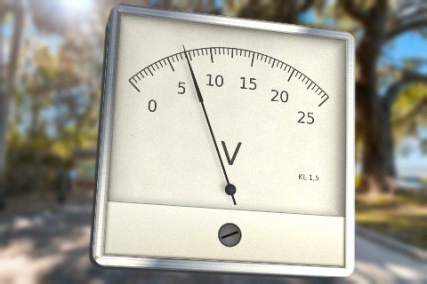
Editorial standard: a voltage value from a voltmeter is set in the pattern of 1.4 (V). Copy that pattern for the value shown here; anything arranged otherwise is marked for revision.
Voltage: 7 (V)
